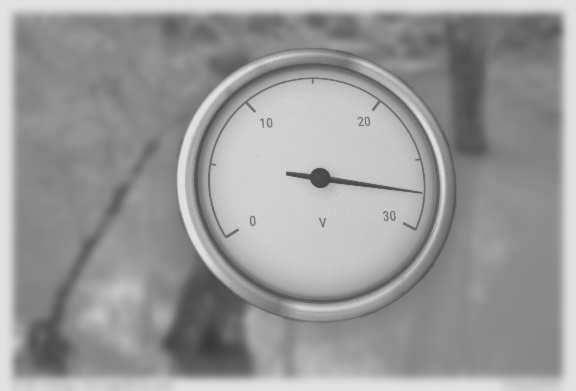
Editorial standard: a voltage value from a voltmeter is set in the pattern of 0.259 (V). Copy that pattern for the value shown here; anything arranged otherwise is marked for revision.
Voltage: 27.5 (V)
